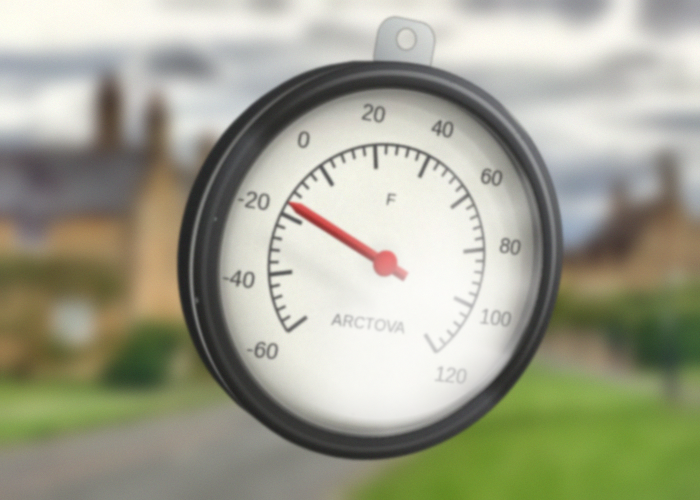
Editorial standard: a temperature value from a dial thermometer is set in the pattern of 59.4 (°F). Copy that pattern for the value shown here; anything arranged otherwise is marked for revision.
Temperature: -16 (°F)
